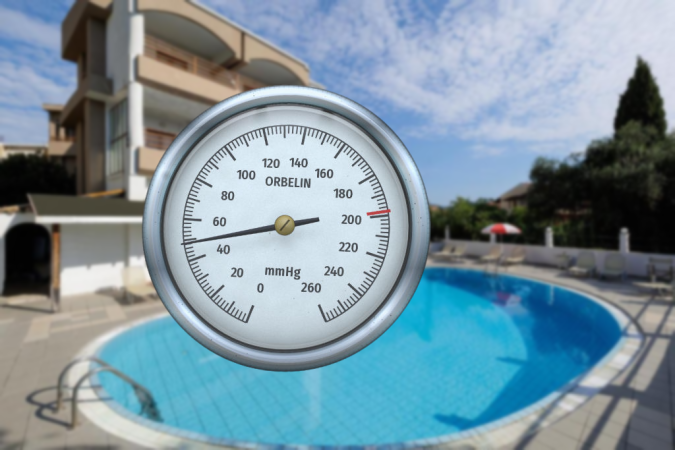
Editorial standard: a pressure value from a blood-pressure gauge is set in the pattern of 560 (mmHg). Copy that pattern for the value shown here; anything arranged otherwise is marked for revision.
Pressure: 48 (mmHg)
